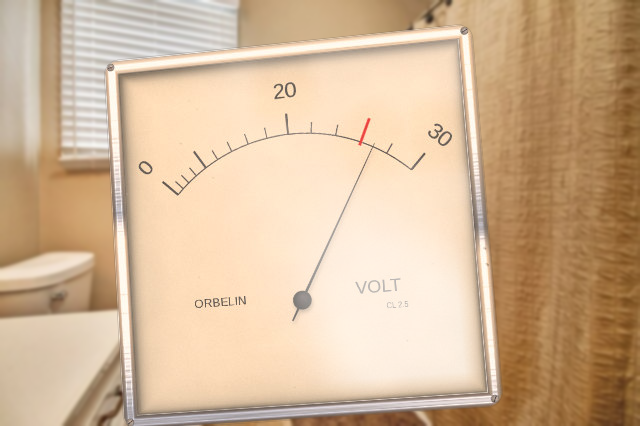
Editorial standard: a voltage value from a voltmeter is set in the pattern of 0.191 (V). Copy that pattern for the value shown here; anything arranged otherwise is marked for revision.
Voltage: 27 (V)
